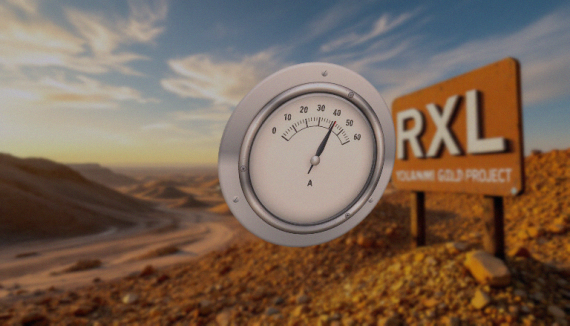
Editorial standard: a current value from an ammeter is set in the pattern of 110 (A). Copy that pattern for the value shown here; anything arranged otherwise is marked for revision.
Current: 40 (A)
